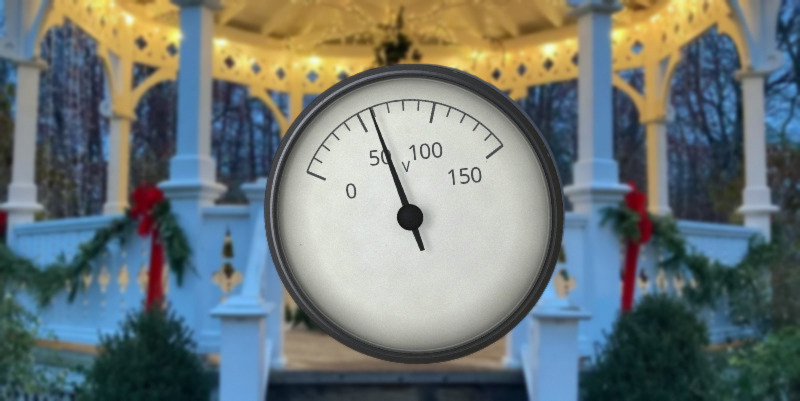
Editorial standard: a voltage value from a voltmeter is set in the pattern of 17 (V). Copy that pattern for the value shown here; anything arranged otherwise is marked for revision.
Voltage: 60 (V)
